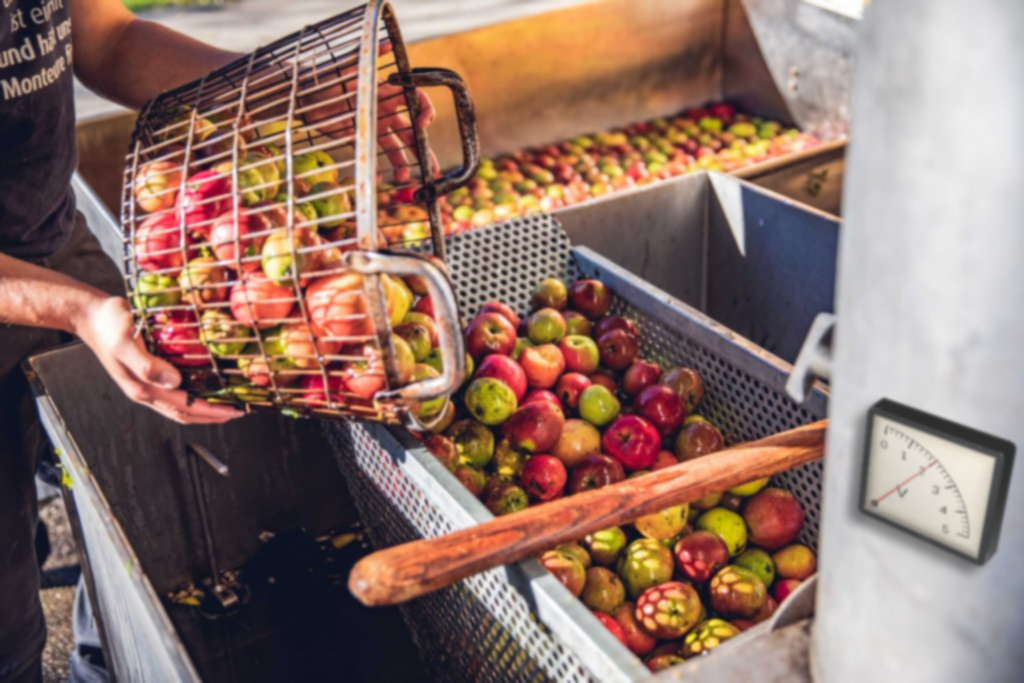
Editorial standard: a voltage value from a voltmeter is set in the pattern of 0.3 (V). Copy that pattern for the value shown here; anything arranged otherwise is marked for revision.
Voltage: 2 (V)
